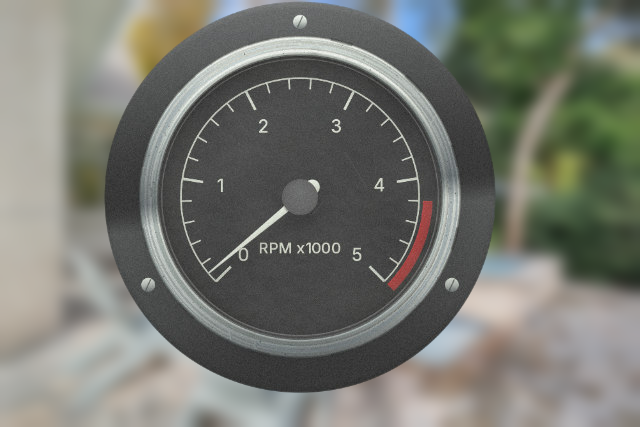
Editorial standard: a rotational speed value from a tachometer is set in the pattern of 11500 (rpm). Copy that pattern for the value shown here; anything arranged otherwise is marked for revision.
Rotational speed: 100 (rpm)
